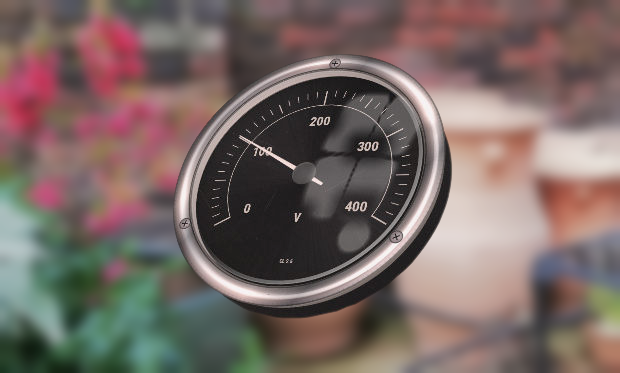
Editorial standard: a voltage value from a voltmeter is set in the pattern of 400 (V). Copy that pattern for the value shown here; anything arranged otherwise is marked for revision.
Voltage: 100 (V)
